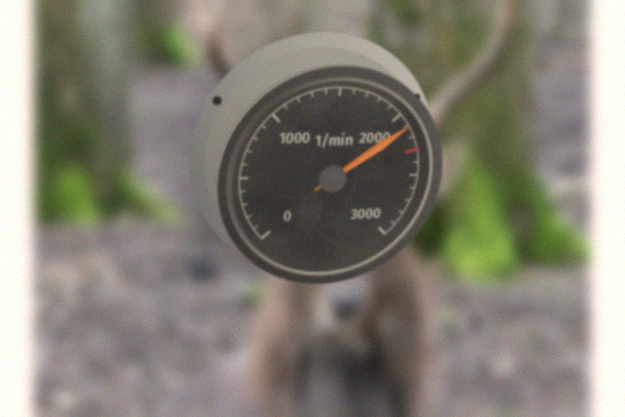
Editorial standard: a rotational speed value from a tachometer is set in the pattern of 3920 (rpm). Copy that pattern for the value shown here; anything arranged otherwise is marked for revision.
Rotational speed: 2100 (rpm)
